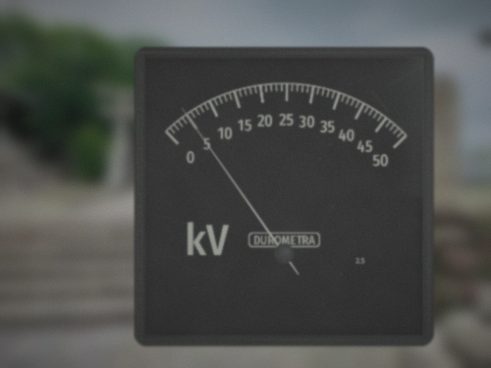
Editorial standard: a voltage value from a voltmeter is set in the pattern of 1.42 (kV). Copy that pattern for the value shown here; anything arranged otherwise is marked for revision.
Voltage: 5 (kV)
